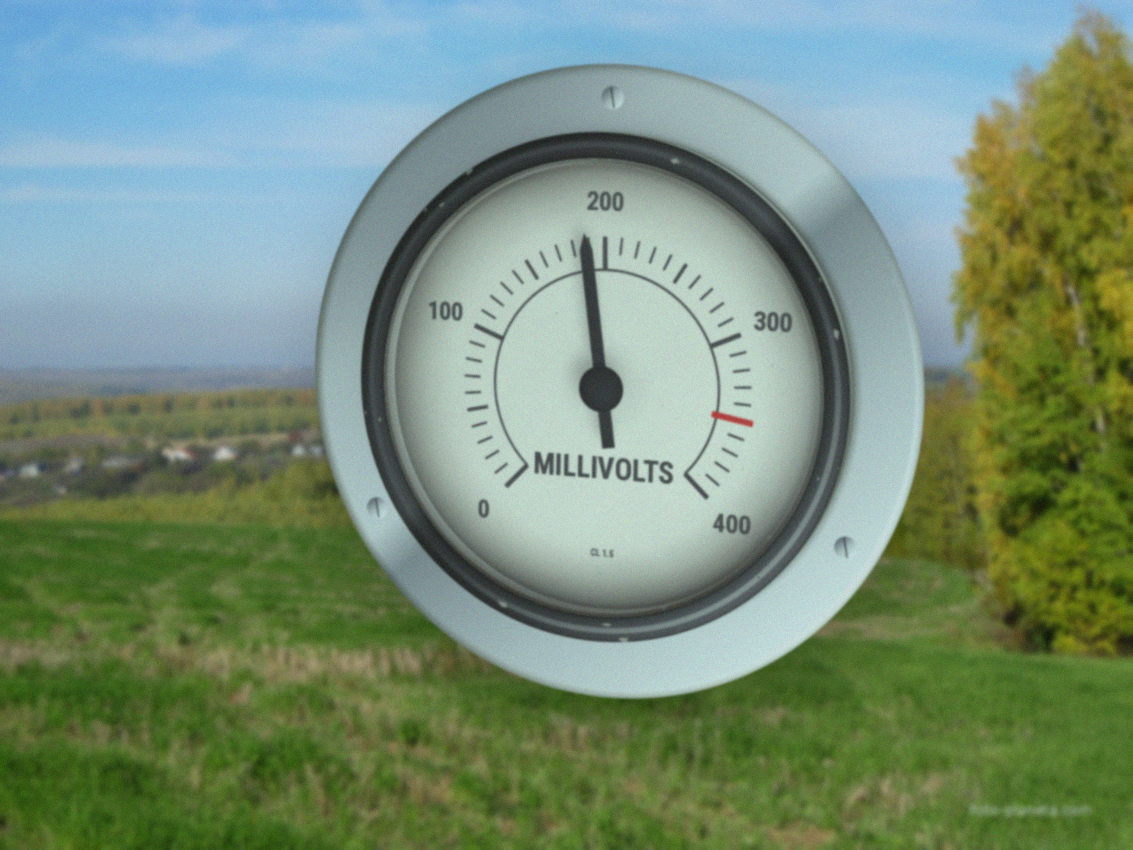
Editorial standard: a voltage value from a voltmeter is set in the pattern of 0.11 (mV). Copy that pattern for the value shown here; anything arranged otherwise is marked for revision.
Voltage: 190 (mV)
